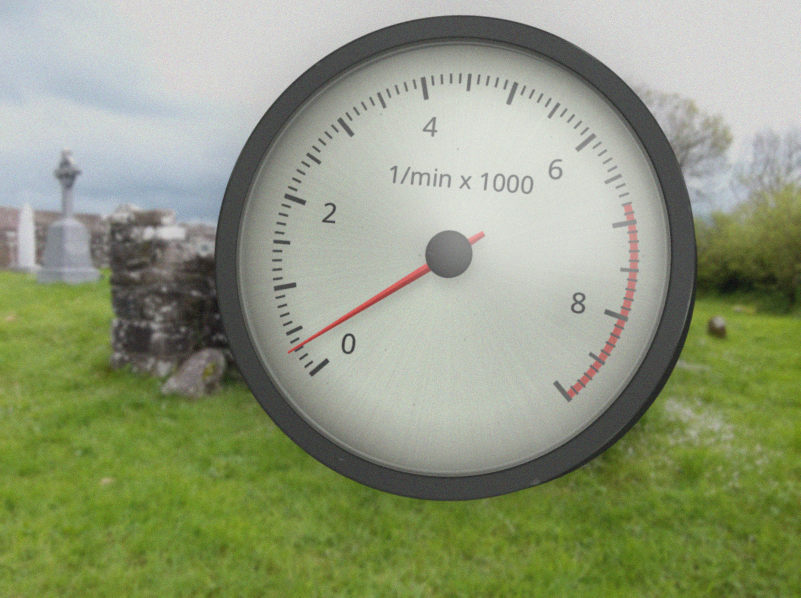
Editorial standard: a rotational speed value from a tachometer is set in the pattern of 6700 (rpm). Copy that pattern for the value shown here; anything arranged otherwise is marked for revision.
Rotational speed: 300 (rpm)
